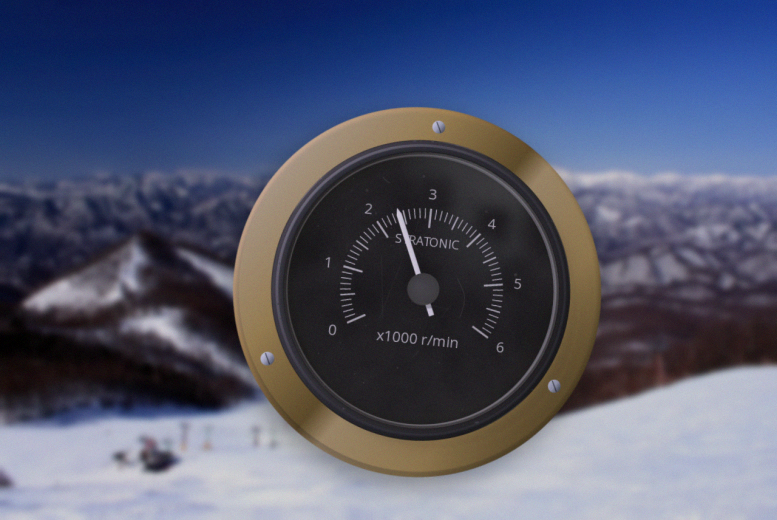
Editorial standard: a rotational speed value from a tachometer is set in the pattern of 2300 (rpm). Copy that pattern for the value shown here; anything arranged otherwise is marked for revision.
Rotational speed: 2400 (rpm)
